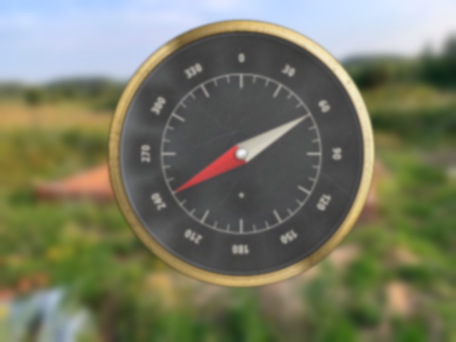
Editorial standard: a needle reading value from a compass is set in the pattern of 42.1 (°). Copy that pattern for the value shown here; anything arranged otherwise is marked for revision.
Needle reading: 240 (°)
